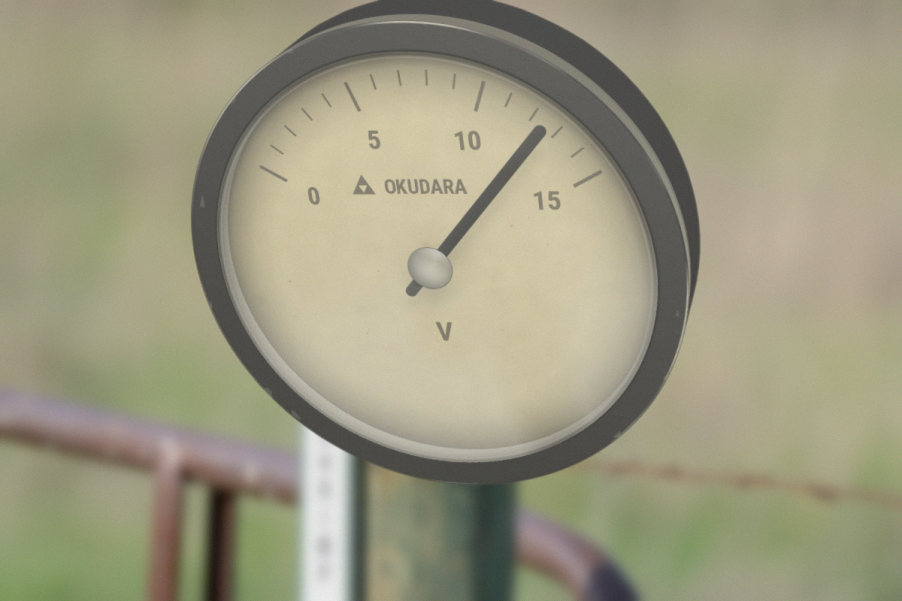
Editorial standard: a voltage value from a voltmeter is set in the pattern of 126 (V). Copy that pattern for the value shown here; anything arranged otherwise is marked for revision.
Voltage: 12.5 (V)
